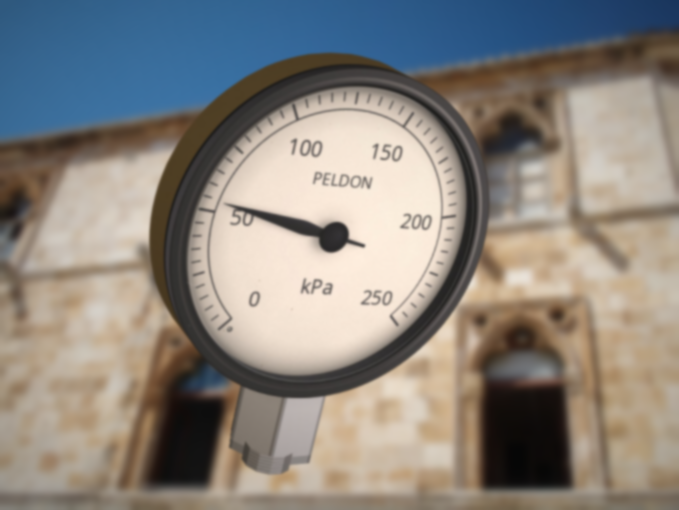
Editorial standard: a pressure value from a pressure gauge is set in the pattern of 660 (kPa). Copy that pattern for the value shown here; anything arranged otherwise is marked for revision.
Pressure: 55 (kPa)
